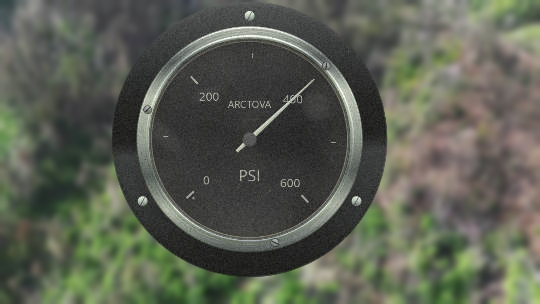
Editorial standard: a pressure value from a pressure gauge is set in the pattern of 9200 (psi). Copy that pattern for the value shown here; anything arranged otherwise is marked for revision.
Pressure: 400 (psi)
